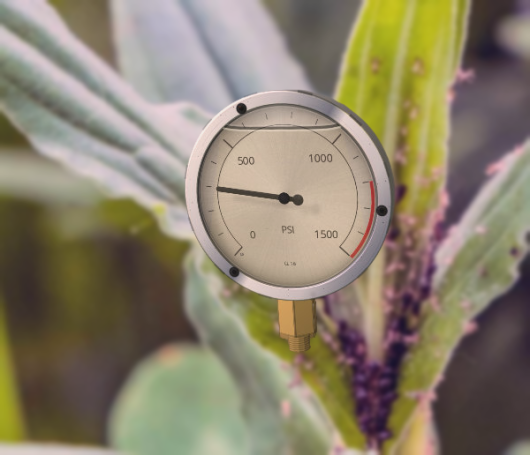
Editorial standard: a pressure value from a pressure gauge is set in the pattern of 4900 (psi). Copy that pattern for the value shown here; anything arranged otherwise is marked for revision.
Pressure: 300 (psi)
